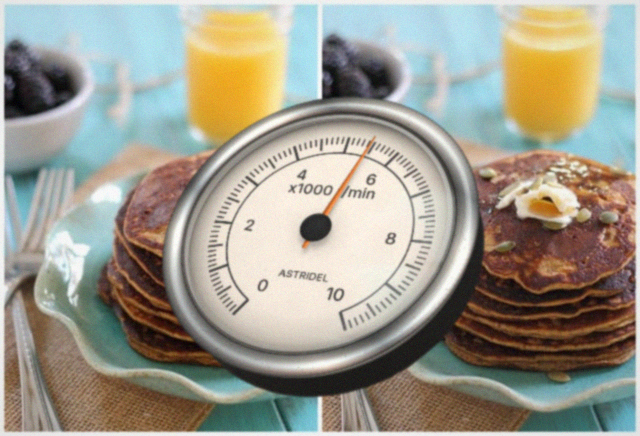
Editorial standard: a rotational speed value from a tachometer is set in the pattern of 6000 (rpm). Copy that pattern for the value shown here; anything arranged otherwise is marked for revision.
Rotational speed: 5500 (rpm)
